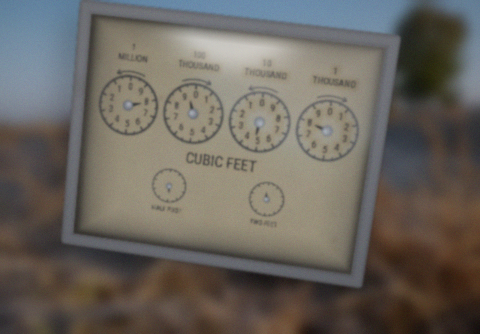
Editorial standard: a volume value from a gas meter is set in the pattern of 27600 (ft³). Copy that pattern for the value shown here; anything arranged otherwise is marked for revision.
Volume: 794800 (ft³)
